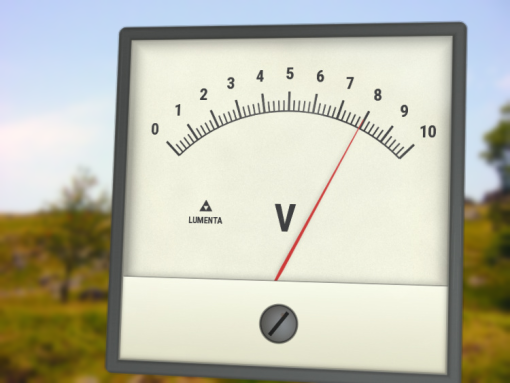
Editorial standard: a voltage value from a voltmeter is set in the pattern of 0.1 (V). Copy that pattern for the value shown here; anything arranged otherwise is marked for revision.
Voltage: 8 (V)
